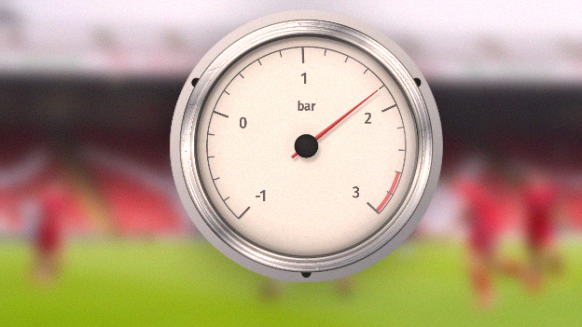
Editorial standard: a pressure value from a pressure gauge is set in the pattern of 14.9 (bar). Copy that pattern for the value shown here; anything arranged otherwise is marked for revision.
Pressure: 1.8 (bar)
